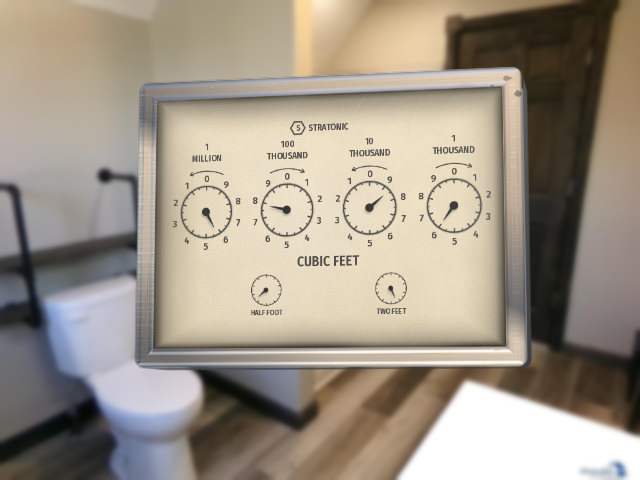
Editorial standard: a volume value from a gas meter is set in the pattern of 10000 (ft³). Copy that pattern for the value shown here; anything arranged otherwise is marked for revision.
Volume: 578600 (ft³)
